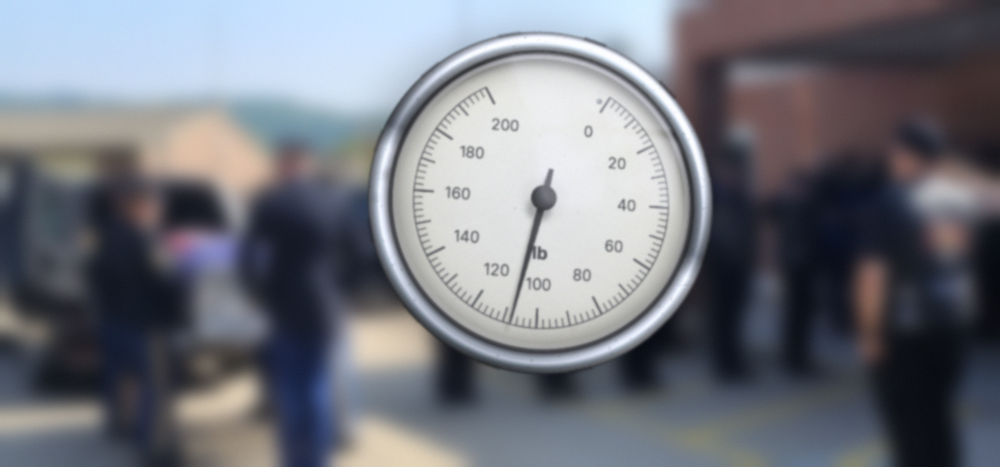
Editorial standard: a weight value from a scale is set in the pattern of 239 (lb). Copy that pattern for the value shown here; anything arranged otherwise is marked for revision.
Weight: 108 (lb)
